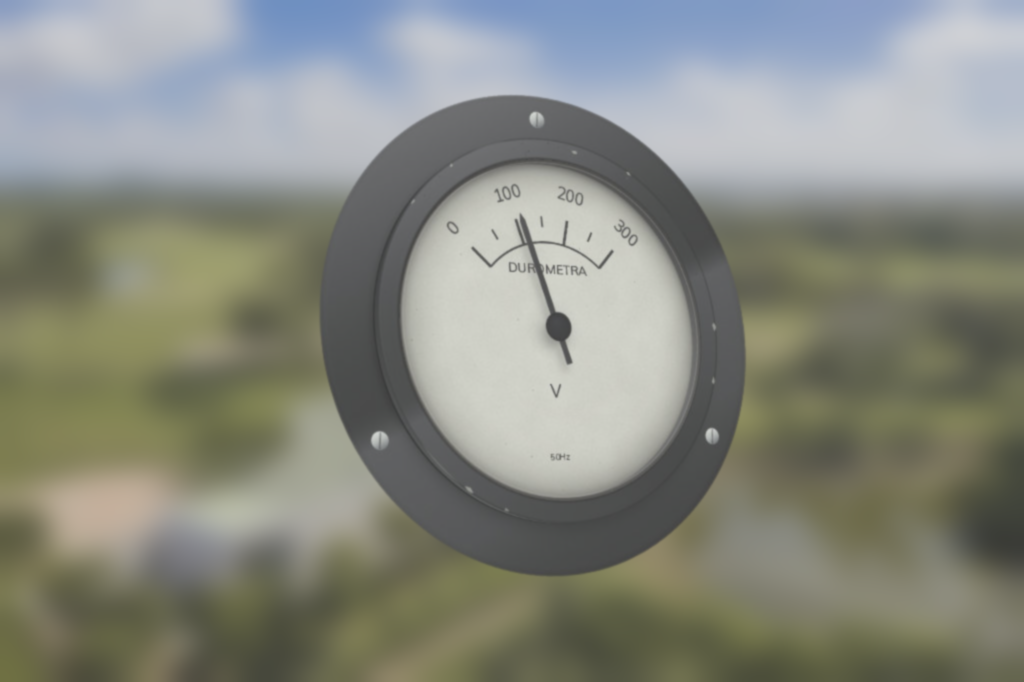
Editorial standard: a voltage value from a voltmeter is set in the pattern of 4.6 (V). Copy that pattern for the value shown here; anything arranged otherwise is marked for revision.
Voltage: 100 (V)
